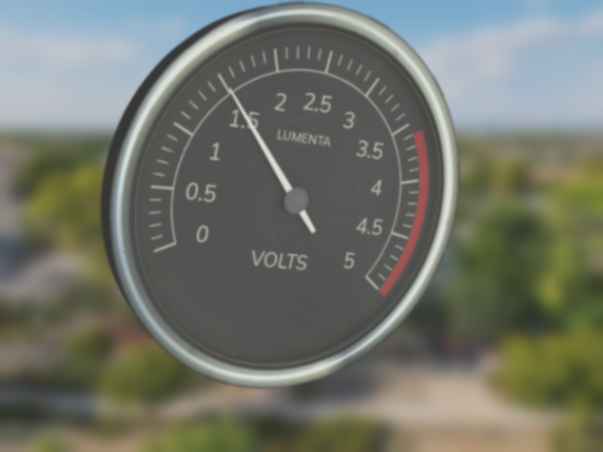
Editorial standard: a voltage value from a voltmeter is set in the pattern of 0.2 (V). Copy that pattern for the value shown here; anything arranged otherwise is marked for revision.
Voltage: 1.5 (V)
